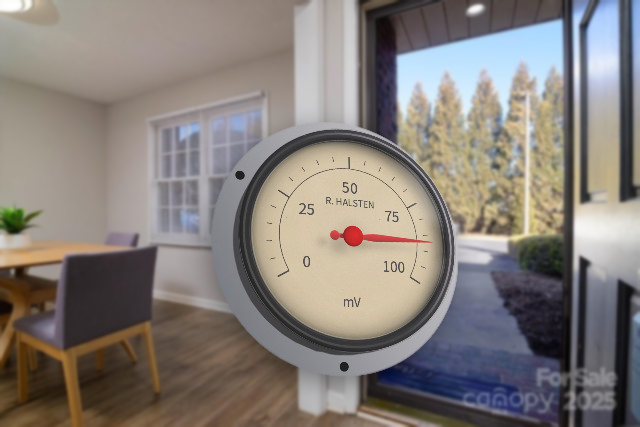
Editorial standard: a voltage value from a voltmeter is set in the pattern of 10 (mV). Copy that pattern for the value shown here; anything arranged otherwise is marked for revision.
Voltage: 87.5 (mV)
